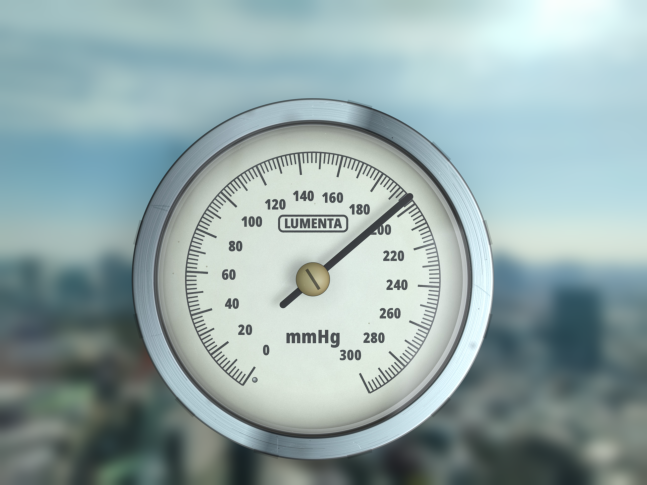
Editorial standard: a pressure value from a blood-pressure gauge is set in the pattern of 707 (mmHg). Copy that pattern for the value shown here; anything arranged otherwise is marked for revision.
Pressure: 196 (mmHg)
